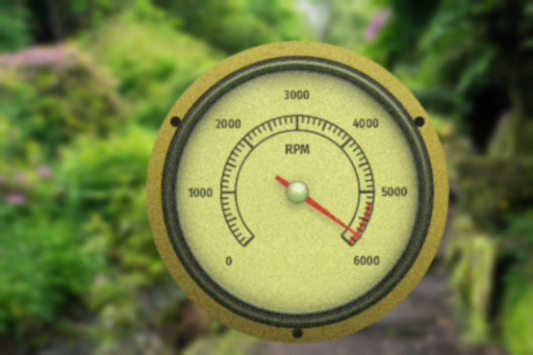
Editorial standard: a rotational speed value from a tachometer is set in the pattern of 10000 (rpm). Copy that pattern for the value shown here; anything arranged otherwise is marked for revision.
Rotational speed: 5800 (rpm)
